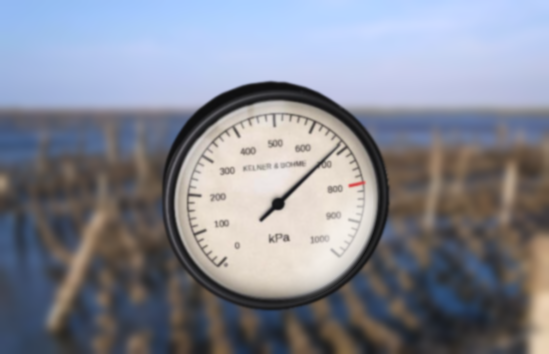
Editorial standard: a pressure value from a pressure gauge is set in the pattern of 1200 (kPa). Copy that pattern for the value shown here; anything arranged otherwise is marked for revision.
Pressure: 680 (kPa)
